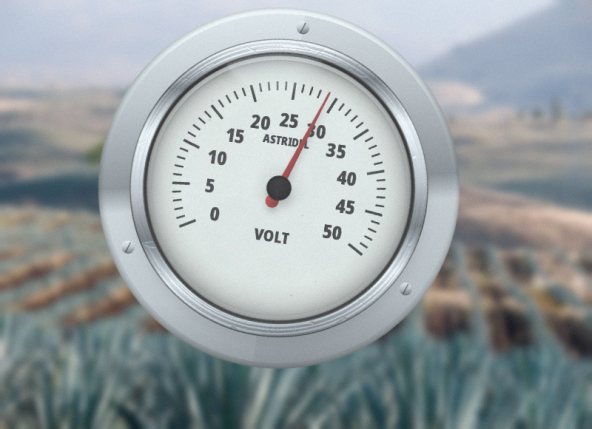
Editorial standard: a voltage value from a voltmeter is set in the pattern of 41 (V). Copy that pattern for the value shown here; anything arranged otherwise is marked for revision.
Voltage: 29 (V)
